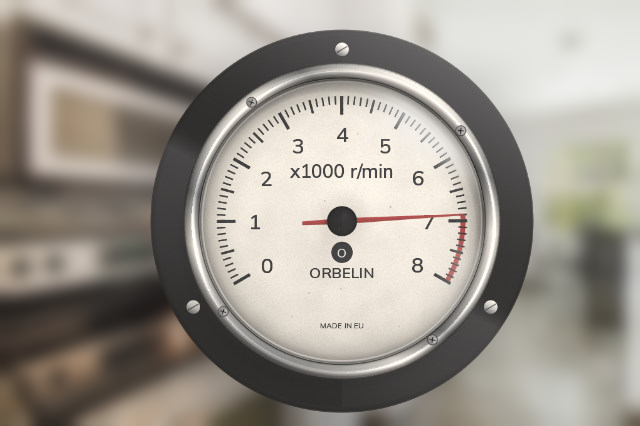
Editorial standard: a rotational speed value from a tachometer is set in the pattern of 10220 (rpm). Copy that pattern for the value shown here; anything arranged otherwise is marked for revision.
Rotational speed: 6900 (rpm)
